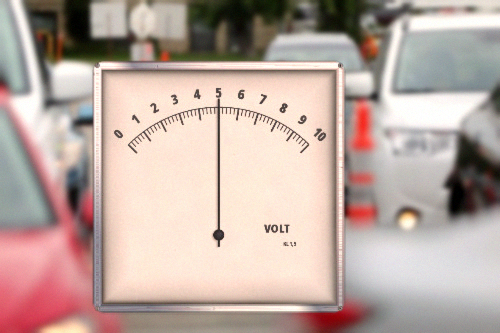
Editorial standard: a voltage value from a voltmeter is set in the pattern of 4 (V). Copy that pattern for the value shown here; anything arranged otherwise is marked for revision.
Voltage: 5 (V)
